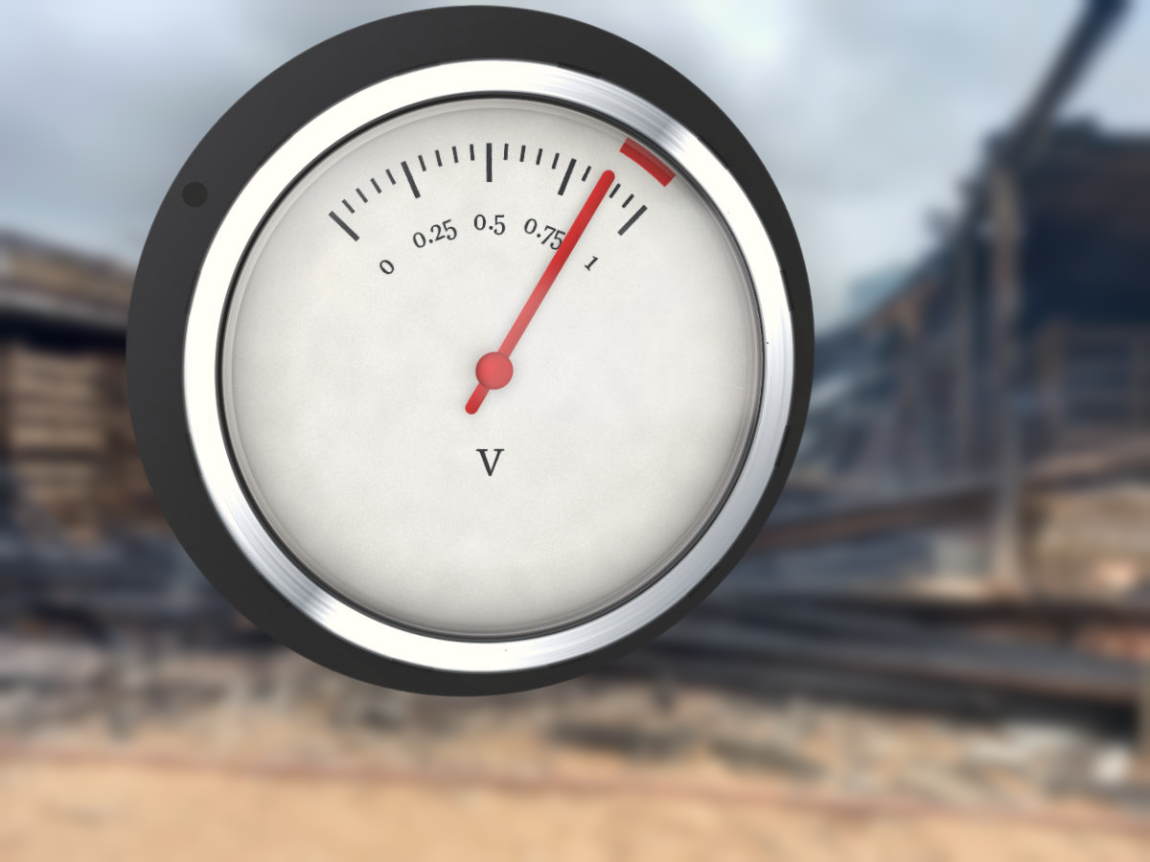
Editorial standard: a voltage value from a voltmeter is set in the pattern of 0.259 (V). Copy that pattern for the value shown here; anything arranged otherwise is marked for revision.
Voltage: 0.85 (V)
